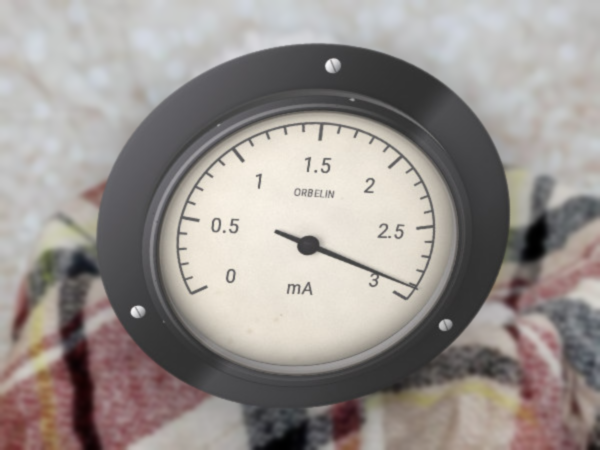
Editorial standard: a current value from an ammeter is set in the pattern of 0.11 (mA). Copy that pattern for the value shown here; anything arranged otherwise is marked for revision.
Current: 2.9 (mA)
